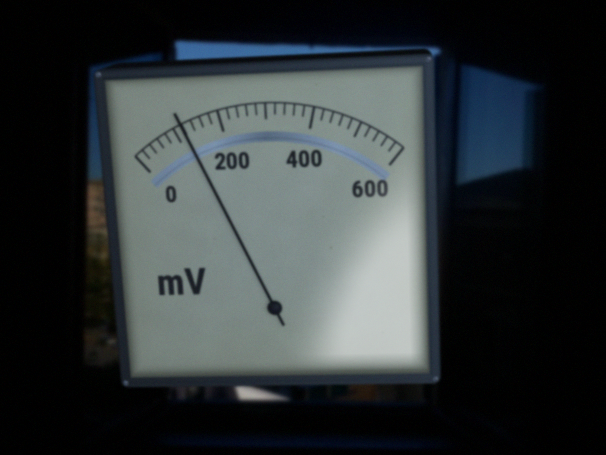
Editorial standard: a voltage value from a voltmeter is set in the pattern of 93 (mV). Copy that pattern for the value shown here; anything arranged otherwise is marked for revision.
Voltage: 120 (mV)
